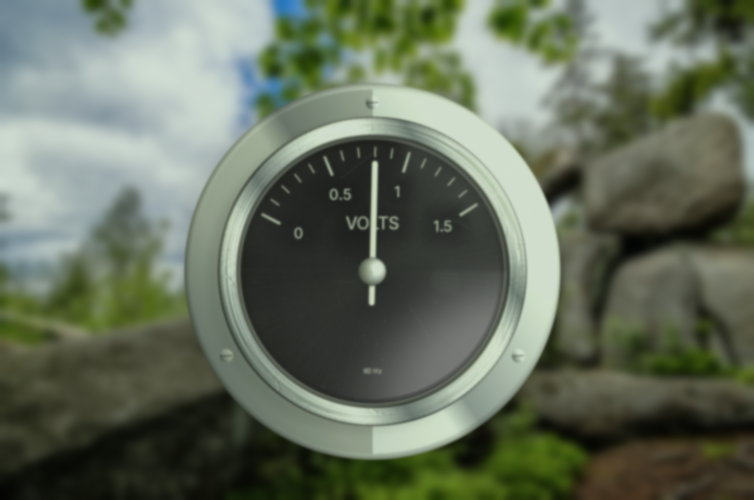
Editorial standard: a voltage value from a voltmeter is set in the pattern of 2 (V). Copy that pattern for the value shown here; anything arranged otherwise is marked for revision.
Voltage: 0.8 (V)
